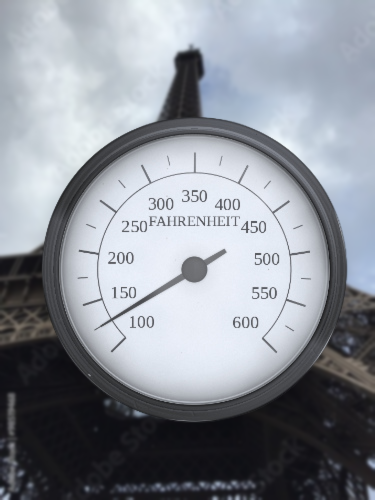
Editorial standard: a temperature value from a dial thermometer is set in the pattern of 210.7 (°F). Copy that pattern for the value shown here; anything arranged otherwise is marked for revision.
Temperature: 125 (°F)
